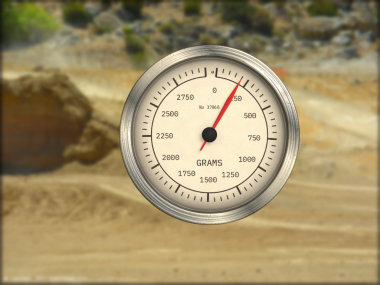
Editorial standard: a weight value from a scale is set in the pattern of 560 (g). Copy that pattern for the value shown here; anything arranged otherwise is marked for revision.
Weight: 200 (g)
